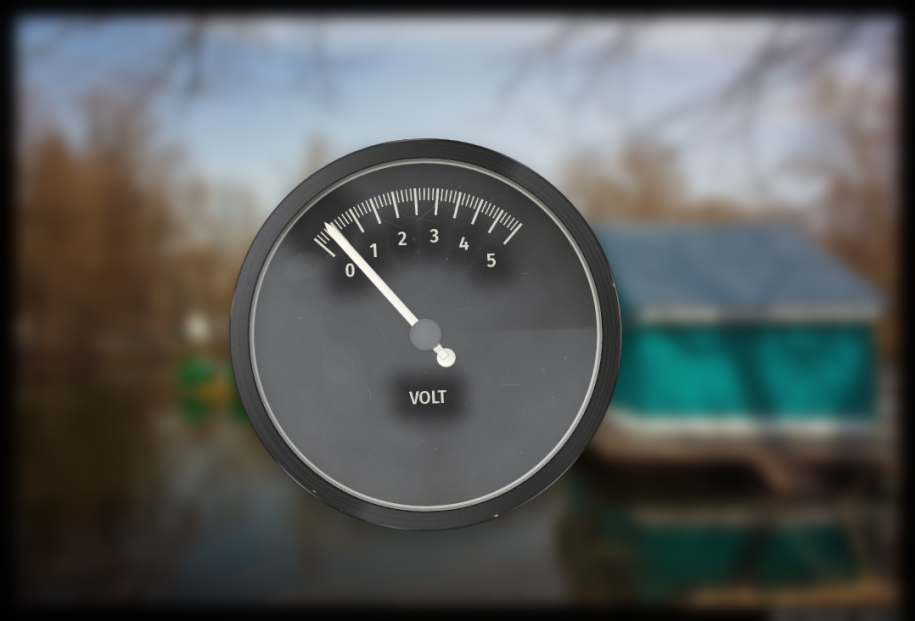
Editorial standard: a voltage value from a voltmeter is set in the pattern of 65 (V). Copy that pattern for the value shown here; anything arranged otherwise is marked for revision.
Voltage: 0.4 (V)
